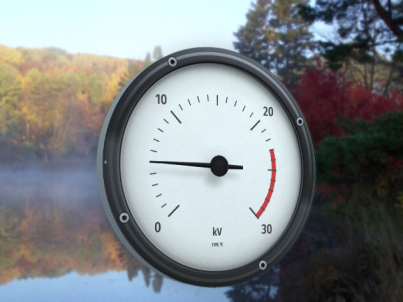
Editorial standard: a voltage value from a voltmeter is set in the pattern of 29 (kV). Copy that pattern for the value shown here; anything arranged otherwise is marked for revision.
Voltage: 5 (kV)
